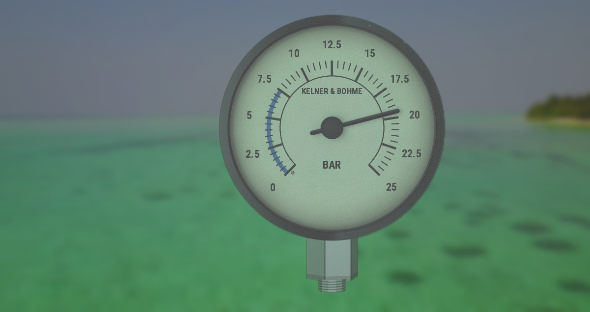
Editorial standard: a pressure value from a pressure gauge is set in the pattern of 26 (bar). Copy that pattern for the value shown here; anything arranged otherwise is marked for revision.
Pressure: 19.5 (bar)
